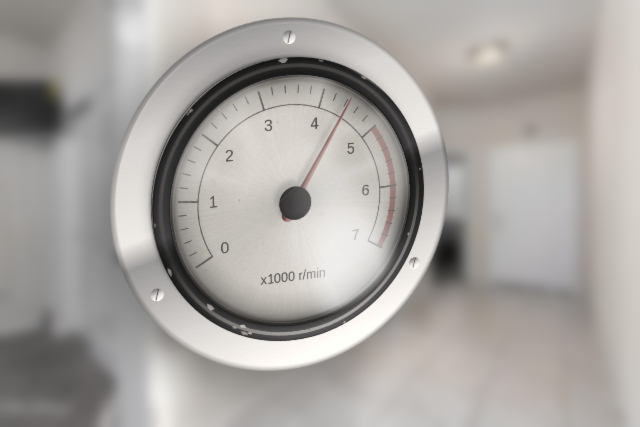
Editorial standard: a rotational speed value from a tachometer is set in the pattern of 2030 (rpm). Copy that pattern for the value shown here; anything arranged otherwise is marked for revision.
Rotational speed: 4400 (rpm)
